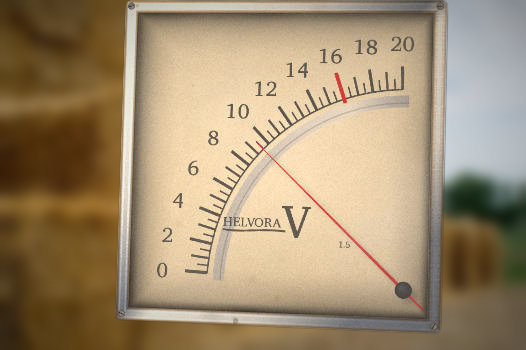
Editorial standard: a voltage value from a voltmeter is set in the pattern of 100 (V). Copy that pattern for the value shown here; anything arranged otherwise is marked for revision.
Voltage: 9.5 (V)
